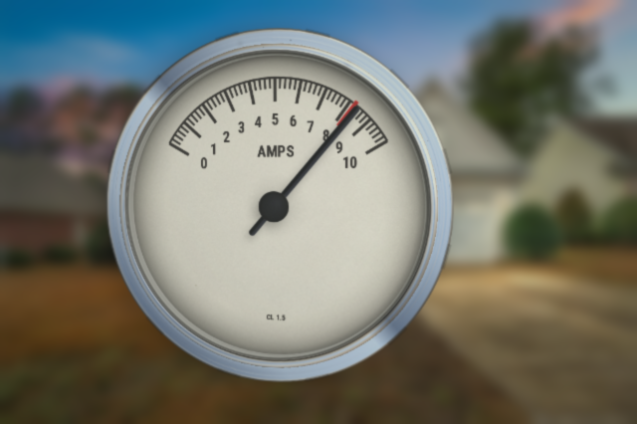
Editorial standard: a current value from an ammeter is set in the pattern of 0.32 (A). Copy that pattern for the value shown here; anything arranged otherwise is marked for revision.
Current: 8.4 (A)
